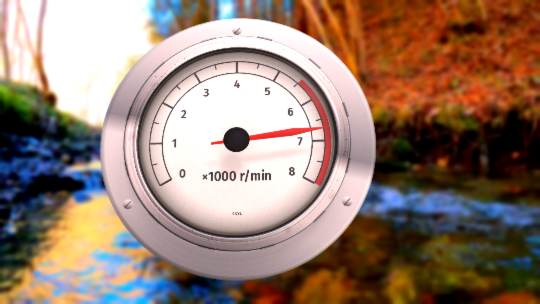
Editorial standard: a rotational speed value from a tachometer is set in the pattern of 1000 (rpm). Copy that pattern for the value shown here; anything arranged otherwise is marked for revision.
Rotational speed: 6750 (rpm)
